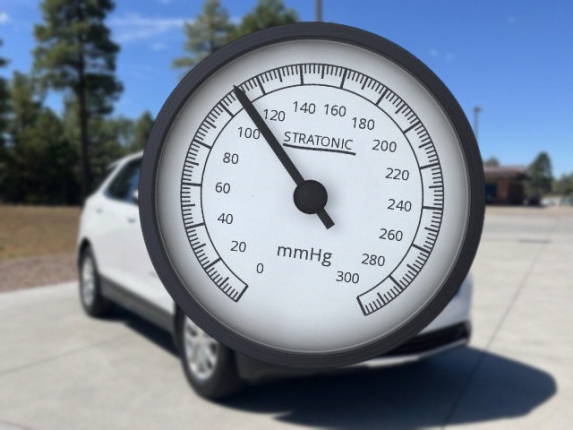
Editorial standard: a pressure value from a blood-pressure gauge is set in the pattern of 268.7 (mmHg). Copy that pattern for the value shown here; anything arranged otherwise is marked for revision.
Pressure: 110 (mmHg)
